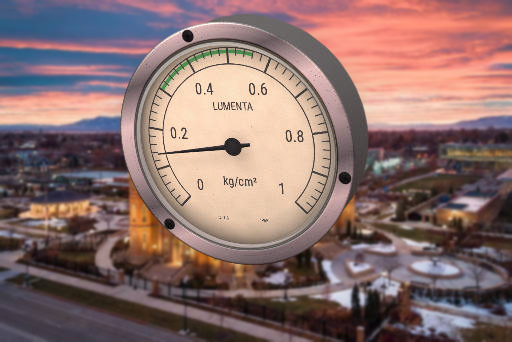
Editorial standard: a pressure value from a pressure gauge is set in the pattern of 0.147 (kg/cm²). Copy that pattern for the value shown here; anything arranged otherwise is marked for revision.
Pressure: 0.14 (kg/cm²)
